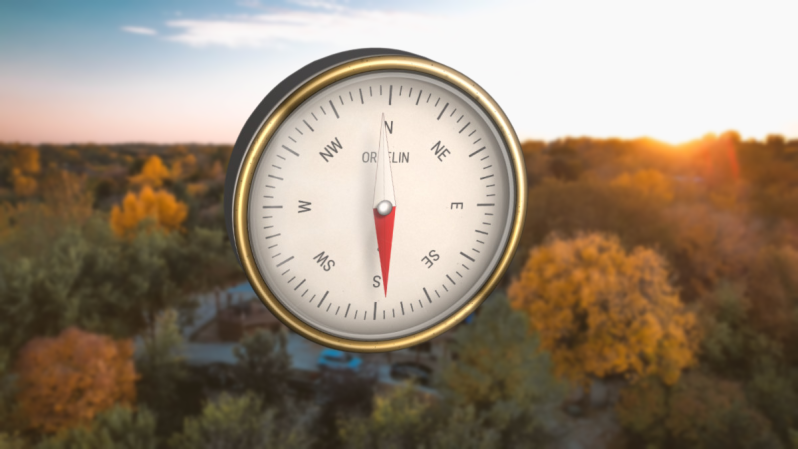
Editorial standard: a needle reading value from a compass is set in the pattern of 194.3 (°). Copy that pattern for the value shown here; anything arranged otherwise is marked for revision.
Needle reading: 175 (°)
